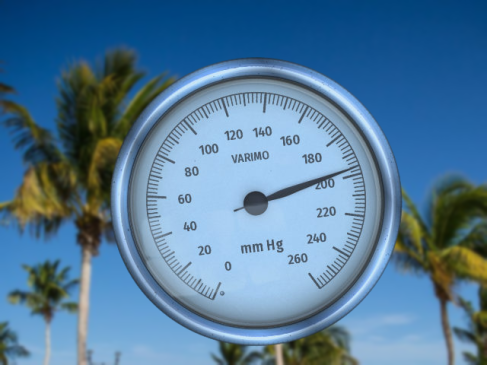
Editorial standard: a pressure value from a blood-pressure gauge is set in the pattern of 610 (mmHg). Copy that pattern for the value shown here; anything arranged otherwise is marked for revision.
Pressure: 196 (mmHg)
